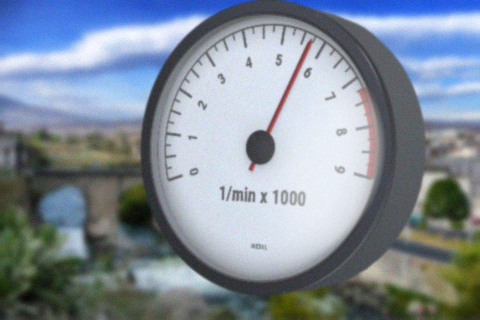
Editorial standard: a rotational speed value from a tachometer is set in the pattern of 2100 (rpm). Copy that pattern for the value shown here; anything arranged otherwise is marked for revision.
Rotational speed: 5750 (rpm)
